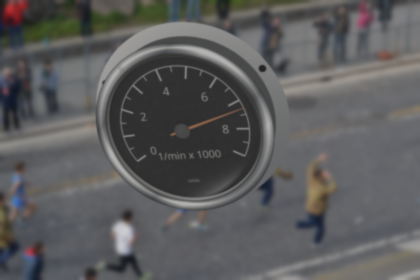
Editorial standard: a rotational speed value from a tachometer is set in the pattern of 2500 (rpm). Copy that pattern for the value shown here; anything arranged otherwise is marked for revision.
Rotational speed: 7250 (rpm)
